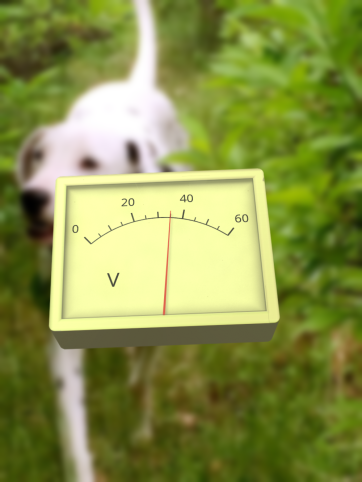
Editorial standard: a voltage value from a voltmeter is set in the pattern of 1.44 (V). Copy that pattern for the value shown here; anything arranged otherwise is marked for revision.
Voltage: 35 (V)
